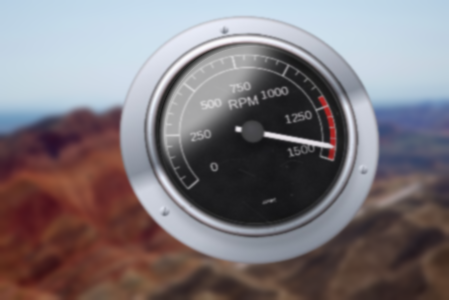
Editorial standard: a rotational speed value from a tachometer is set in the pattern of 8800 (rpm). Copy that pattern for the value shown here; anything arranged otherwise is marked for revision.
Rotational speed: 1450 (rpm)
